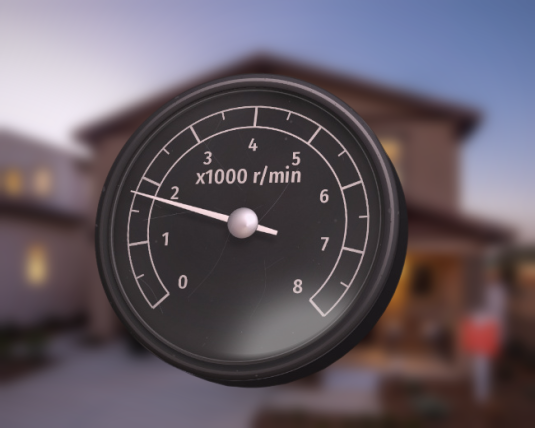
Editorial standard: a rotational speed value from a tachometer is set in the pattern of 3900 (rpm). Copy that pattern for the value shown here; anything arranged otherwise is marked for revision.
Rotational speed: 1750 (rpm)
